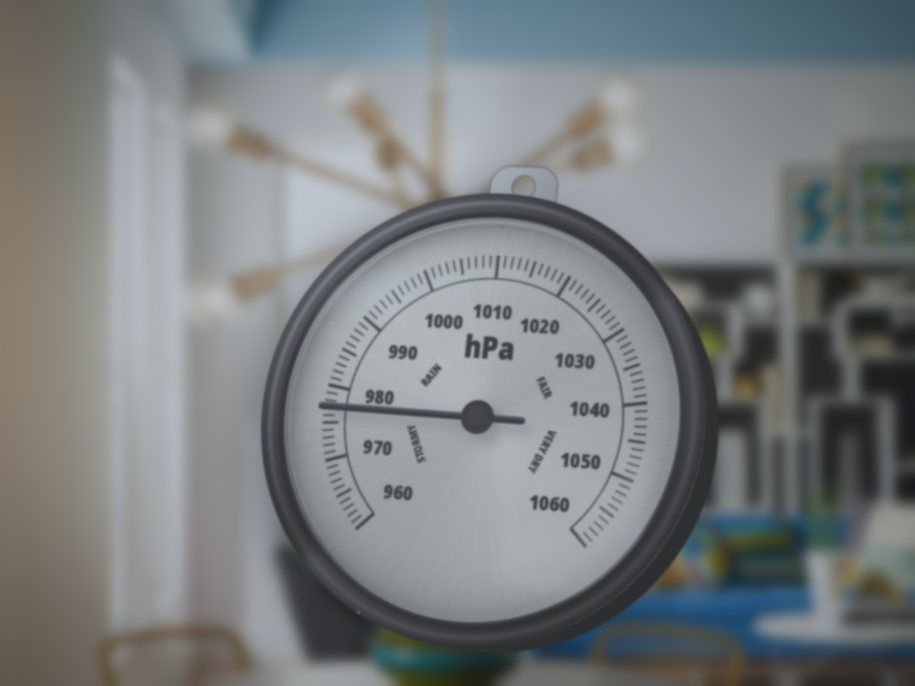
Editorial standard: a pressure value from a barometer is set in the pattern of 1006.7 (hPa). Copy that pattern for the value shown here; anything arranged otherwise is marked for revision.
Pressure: 977 (hPa)
